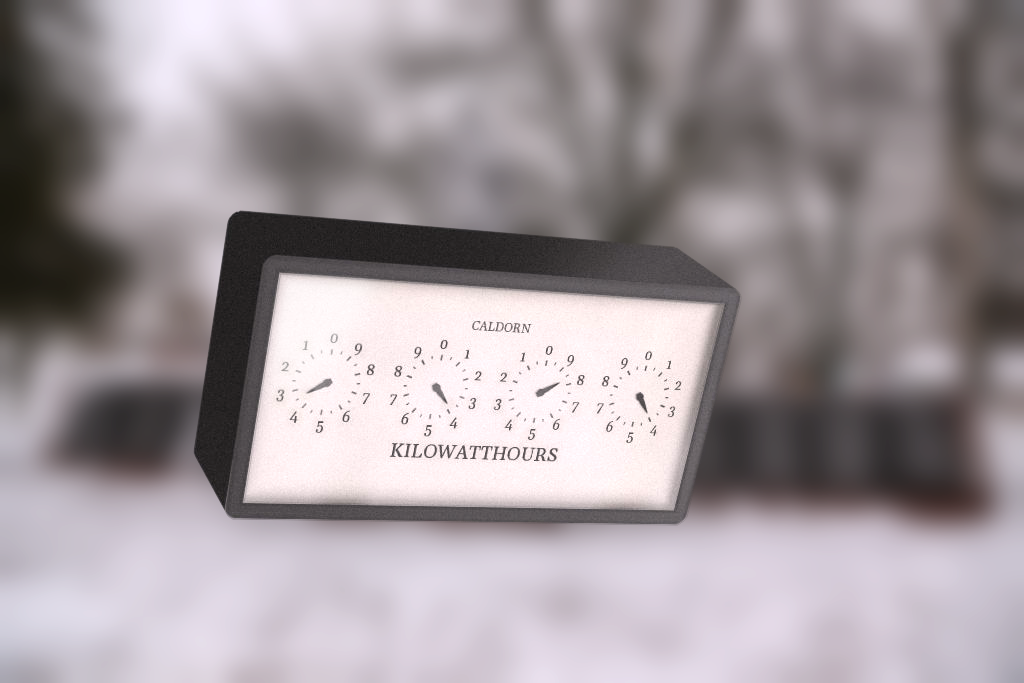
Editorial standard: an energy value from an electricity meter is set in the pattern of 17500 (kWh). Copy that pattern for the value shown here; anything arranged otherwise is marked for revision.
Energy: 3384 (kWh)
